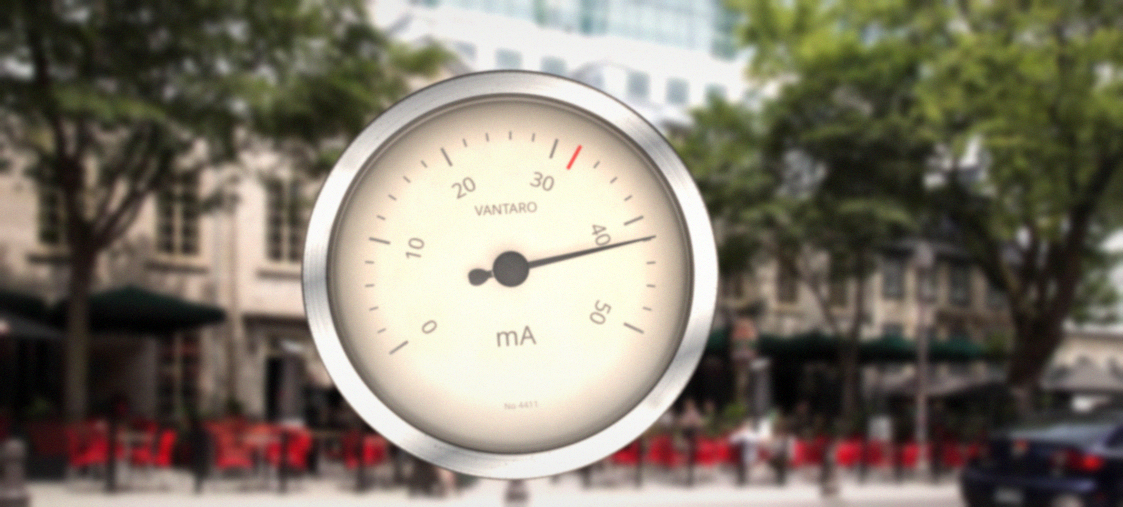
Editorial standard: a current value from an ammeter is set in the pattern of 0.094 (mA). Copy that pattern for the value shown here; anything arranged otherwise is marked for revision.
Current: 42 (mA)
